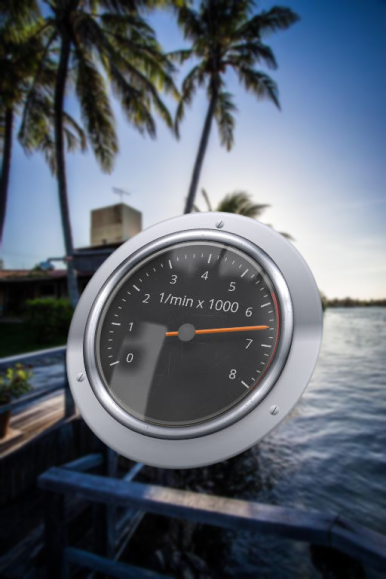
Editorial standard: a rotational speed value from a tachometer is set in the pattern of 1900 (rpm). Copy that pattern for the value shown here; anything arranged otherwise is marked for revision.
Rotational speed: 6600 (rpm)
